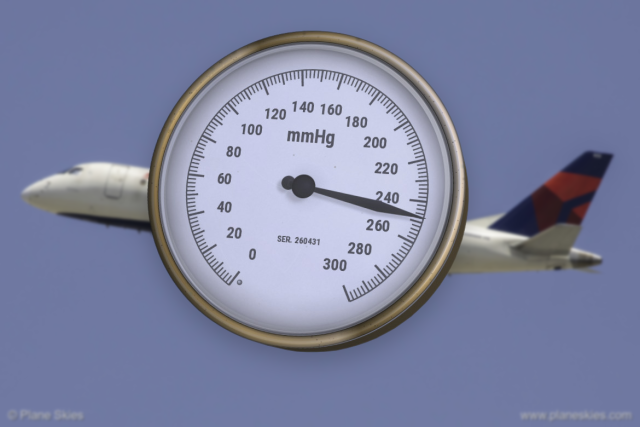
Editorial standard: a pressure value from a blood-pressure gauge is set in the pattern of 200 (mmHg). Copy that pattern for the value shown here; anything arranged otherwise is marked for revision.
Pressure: 248 (mmHg)
